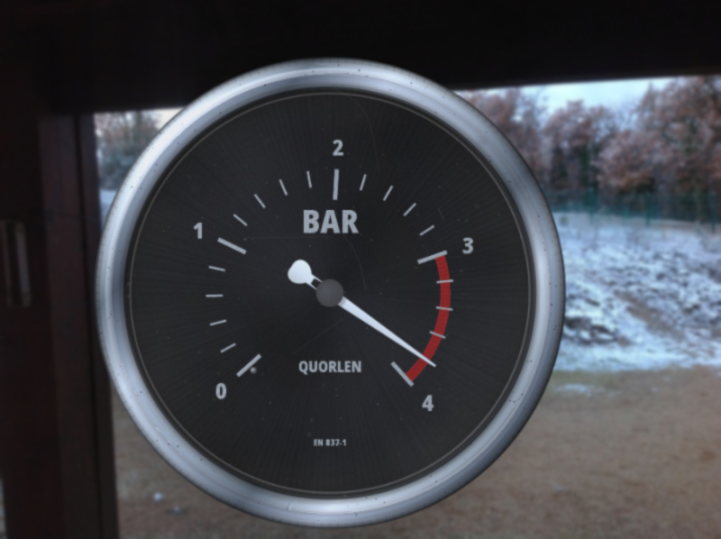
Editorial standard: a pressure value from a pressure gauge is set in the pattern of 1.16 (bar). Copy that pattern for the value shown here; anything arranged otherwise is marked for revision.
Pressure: 3.8 (bar)
